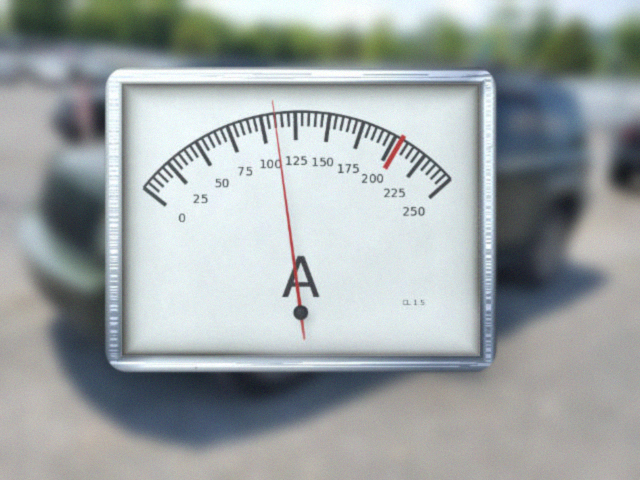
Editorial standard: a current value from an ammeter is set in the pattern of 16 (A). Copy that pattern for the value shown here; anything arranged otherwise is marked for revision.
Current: 110 (A)
